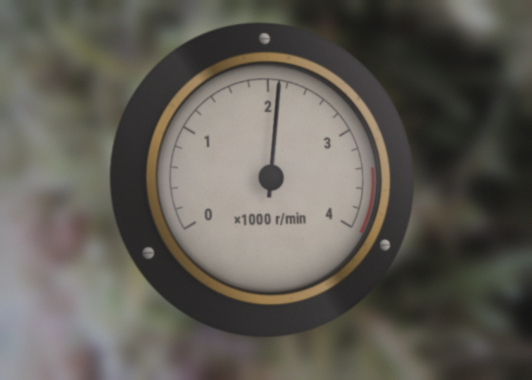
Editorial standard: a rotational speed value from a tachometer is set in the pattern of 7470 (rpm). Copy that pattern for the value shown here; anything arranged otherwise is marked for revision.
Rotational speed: 2100 (rpm)
